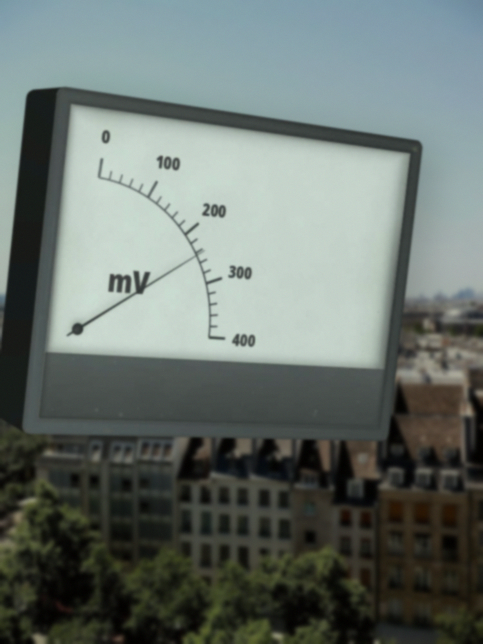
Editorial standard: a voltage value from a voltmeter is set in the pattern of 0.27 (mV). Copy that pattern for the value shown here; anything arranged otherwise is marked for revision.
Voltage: 240 (mV)
